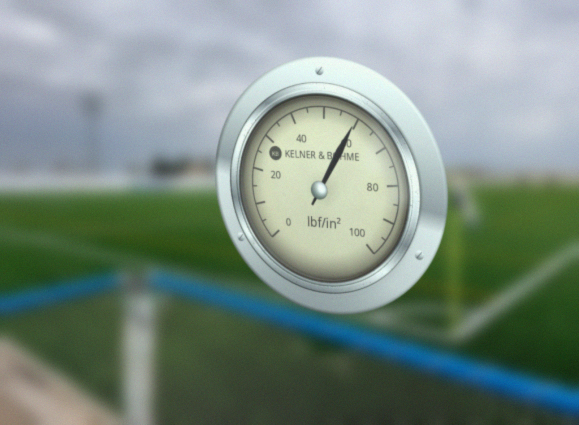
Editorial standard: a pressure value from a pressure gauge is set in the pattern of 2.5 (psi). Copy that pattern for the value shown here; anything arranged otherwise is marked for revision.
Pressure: 60 (psi)
